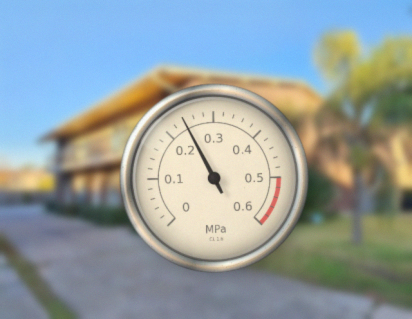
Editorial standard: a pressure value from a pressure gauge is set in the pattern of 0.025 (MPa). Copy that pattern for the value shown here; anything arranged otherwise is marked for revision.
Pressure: 0.24 (MPa)
